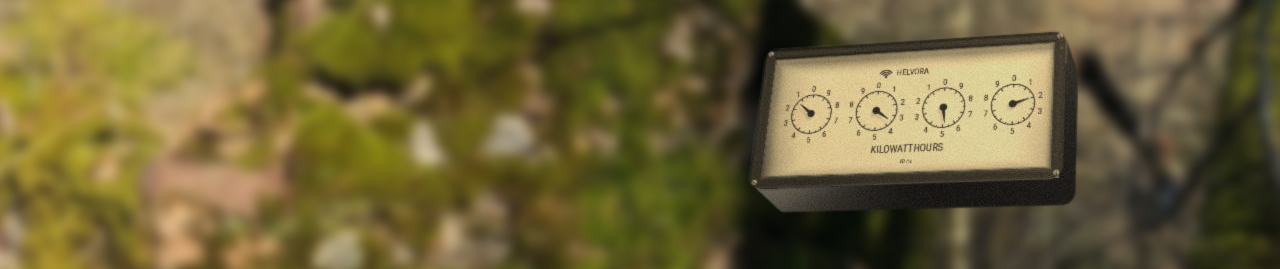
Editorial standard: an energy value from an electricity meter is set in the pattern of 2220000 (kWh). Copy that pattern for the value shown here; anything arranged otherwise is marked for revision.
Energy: 1352 (kWh)
